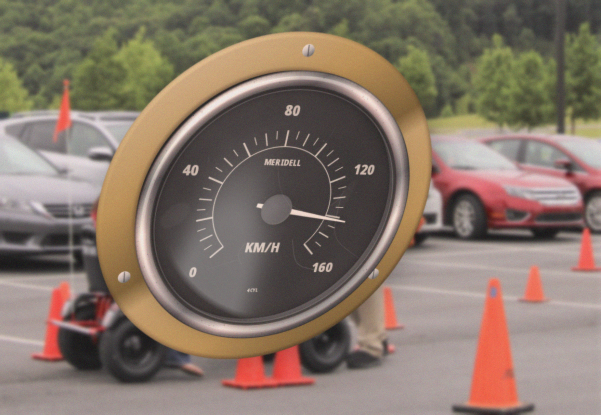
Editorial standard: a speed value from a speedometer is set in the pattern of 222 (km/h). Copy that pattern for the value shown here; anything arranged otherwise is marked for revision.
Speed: 140 (km/h)
